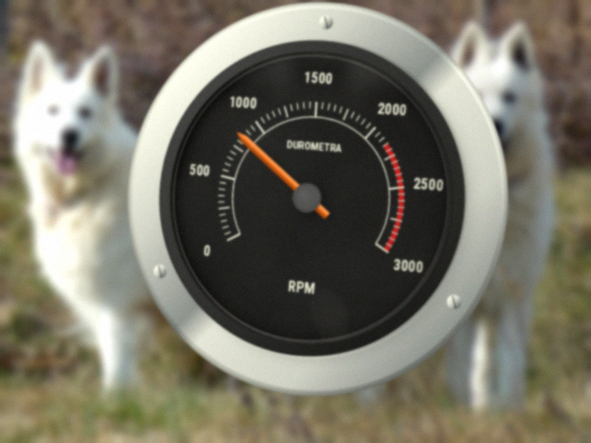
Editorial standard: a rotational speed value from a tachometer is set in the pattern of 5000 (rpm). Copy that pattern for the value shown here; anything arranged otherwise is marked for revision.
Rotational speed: 850 (rpm)
